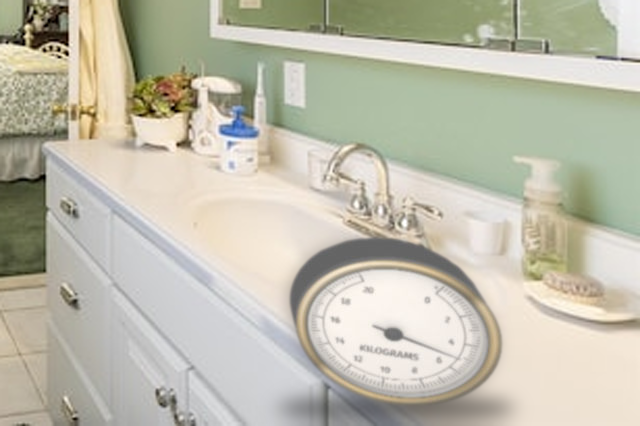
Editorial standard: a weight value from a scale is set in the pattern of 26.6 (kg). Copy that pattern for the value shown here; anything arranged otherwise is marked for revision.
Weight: 5 (kg)
